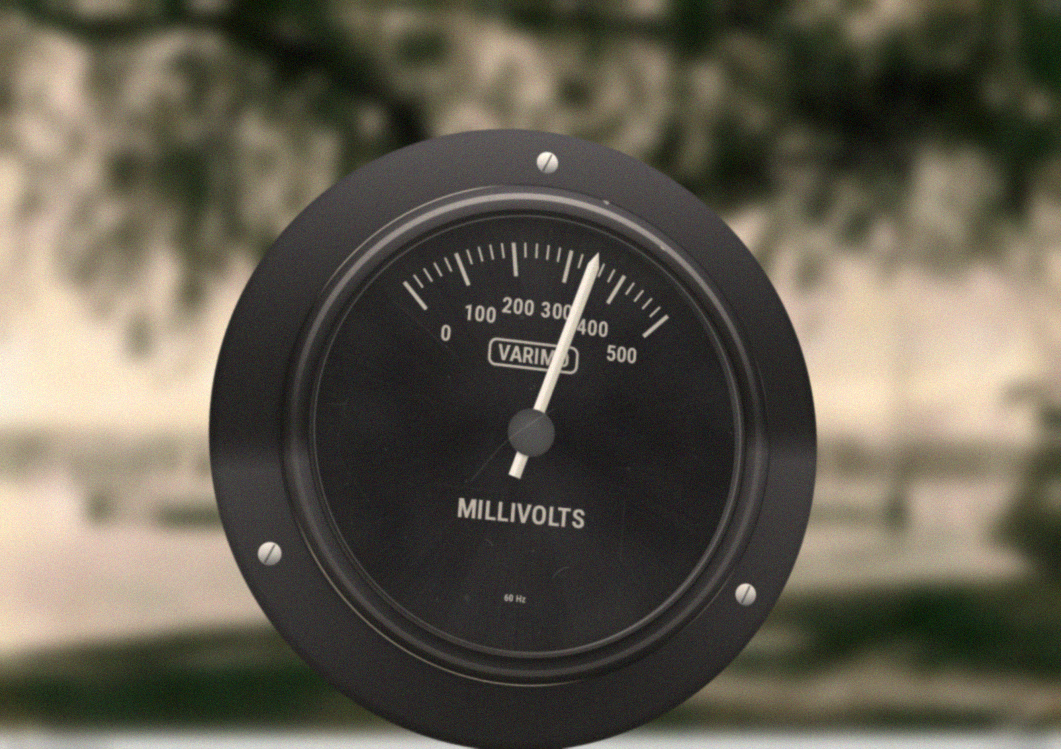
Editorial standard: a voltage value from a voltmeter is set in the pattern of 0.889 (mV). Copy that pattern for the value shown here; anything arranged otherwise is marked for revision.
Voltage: 340 (mV)
